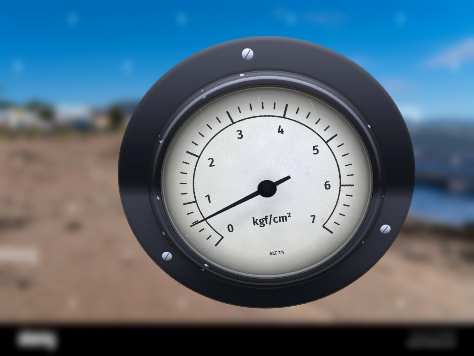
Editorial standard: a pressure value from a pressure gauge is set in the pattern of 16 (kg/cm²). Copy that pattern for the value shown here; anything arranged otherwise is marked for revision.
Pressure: 0.6 (kg/cm²)
